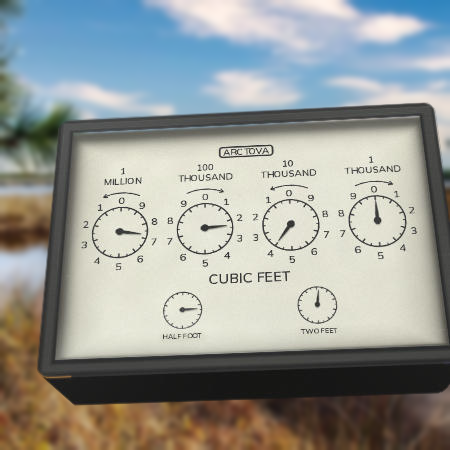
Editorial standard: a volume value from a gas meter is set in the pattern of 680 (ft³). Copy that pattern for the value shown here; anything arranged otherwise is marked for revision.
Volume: 724000 (ft³)
